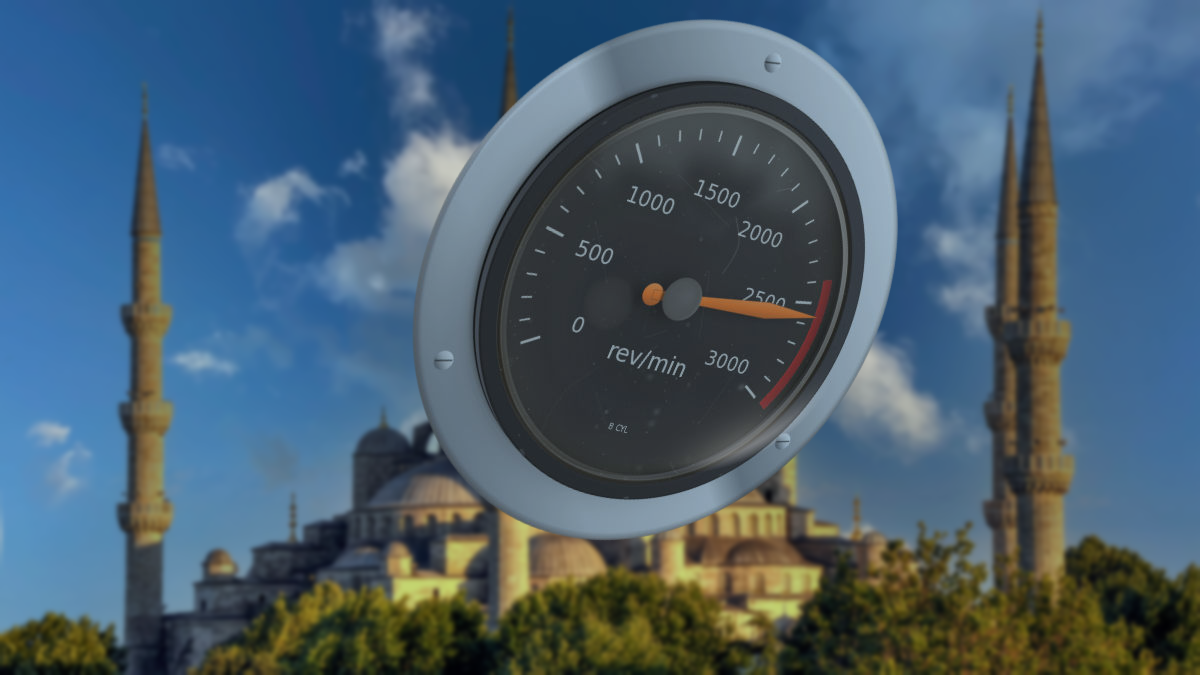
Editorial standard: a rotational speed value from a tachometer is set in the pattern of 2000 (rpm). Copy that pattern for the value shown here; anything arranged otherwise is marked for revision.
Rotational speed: 2550 (rpm)
